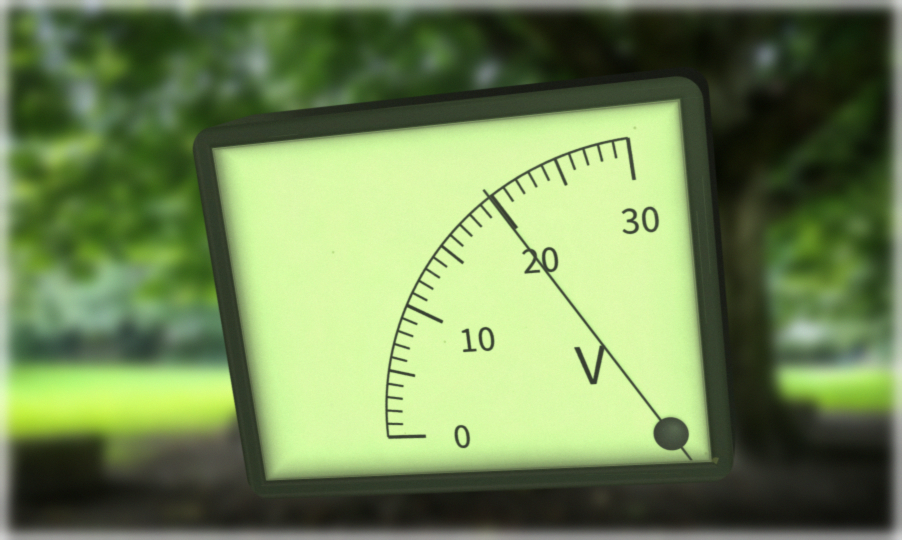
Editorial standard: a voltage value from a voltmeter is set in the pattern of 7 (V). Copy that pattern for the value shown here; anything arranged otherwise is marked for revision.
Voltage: 20 (V)
